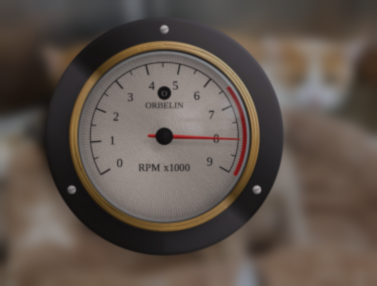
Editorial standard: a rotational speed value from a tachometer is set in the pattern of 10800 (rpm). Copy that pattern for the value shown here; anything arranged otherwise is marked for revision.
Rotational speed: 8000 (rpm)
